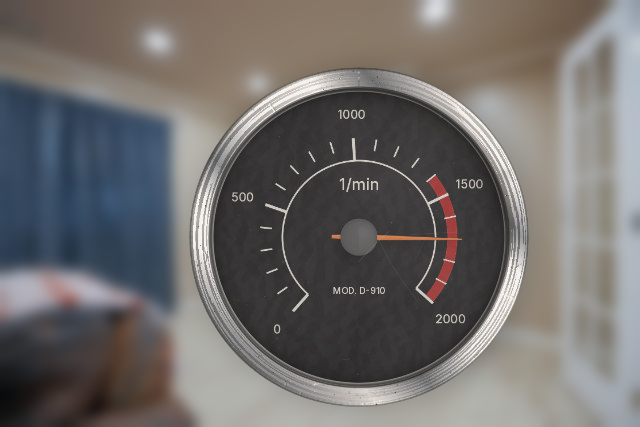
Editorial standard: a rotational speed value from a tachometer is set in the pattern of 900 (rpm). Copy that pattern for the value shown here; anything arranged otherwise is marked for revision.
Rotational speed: 1700 (rpm)
